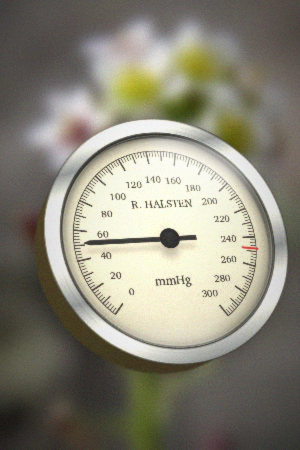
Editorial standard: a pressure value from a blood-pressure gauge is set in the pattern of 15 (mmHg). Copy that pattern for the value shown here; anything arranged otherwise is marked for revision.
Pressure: 50 (mmHg)
